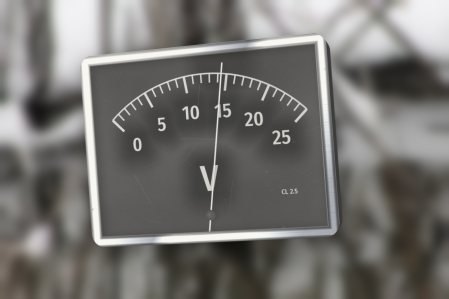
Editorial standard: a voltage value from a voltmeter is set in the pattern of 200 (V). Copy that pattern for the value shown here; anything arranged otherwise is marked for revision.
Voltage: 14.5 (V)
